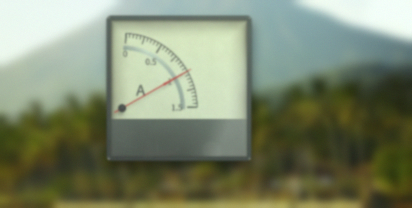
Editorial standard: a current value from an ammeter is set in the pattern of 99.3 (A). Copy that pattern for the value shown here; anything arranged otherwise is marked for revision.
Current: 1 (A)
